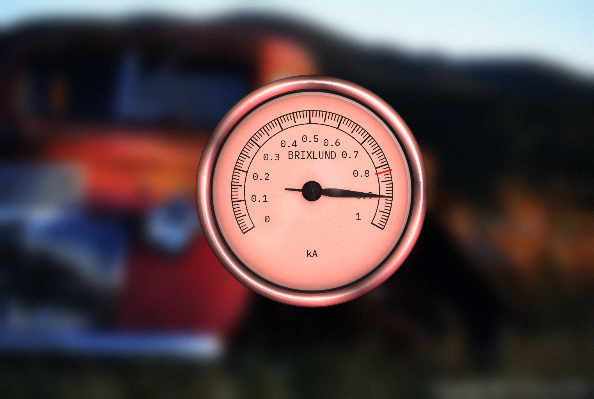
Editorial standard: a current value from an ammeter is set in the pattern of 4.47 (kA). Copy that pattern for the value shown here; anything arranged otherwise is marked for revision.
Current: 0.9 (kA)
